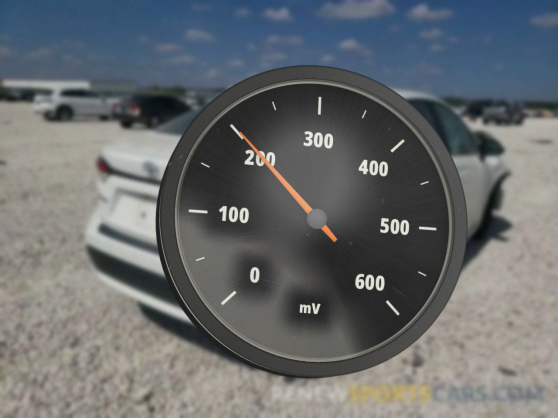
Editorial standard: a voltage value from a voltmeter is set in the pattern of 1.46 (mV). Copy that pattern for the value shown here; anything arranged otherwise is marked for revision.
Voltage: 200 (mV)
